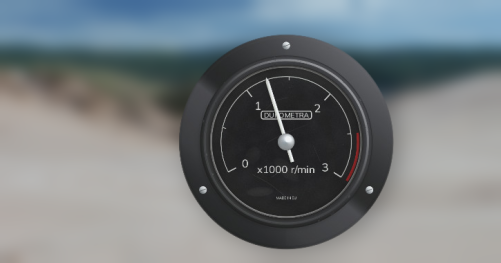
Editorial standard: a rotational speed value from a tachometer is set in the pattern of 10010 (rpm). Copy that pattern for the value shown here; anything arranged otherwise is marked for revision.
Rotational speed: 1250 (rpm)
